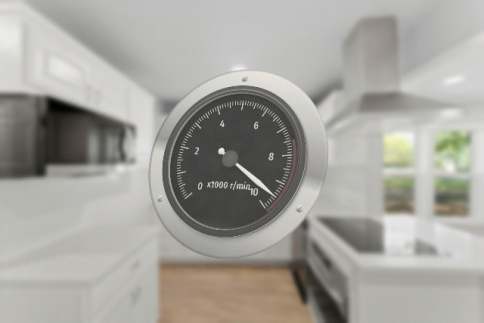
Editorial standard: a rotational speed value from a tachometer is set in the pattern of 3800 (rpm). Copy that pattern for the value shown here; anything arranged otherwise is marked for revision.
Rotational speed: 9500 (rpm)
